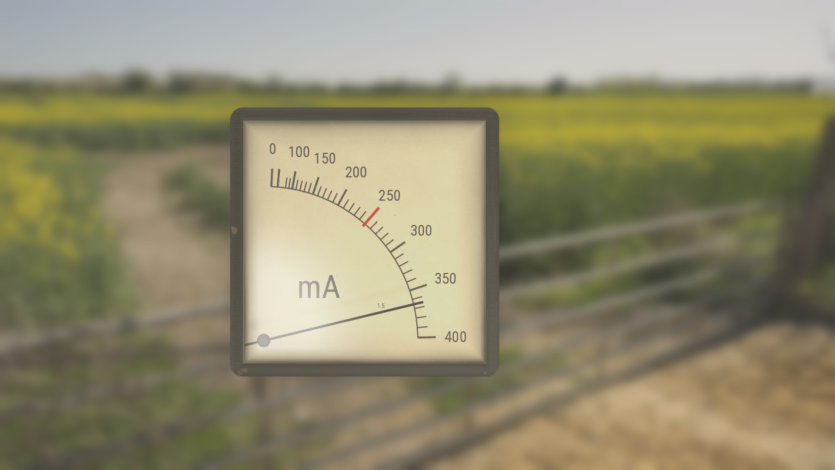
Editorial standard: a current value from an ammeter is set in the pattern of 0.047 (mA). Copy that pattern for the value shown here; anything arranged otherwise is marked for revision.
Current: 365 (mA)
